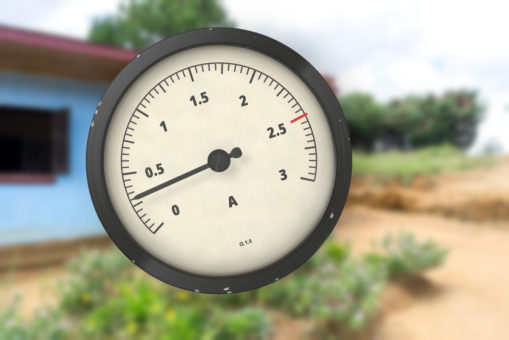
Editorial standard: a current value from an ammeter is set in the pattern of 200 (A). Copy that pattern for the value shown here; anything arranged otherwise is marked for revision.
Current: 0.3 (A)
